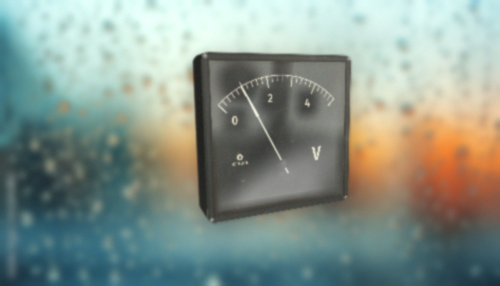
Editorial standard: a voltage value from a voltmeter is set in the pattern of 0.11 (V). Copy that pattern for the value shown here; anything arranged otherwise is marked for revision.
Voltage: 1 (V)
